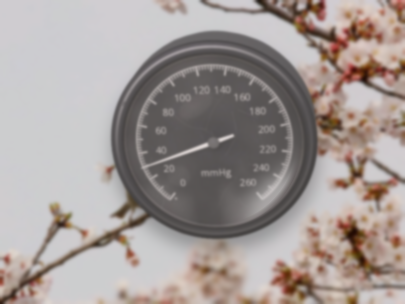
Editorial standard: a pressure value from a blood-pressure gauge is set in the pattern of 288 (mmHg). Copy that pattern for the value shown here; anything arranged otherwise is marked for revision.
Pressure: 30 (mmHg)
